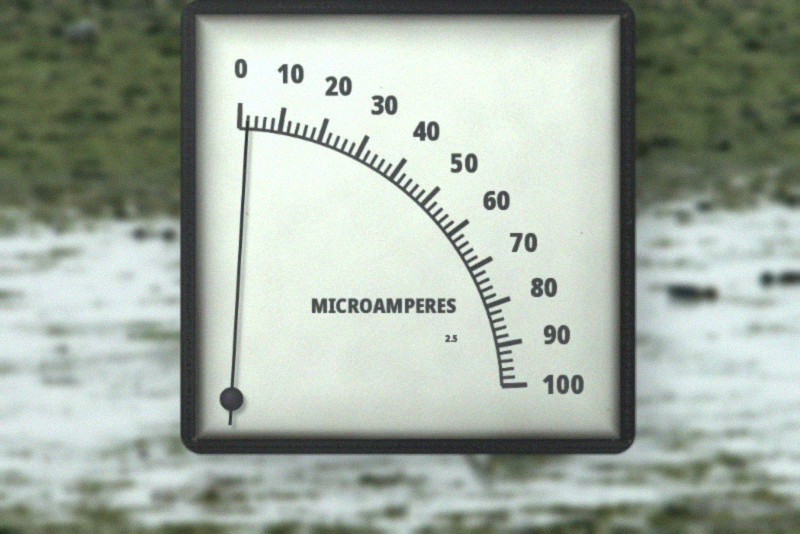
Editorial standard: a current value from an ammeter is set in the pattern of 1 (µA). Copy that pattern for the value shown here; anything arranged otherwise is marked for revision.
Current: 2 (µA)
